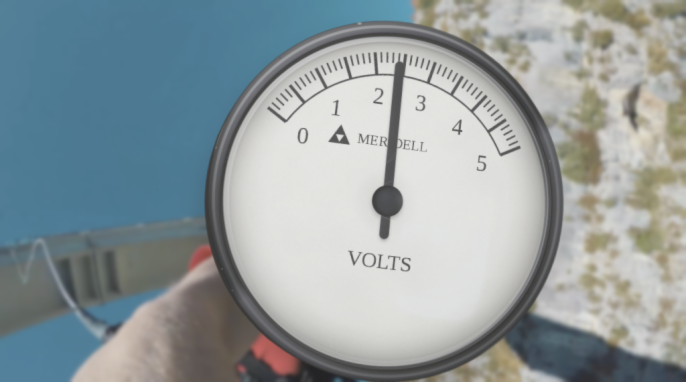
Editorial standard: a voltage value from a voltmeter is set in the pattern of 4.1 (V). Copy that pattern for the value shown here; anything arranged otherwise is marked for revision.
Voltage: 2.4 (V)
